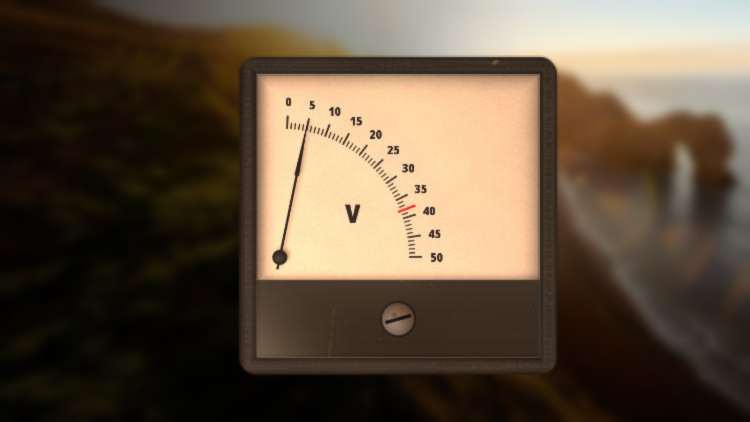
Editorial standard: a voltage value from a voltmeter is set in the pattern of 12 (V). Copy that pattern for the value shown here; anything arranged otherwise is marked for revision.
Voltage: 5 (V)
